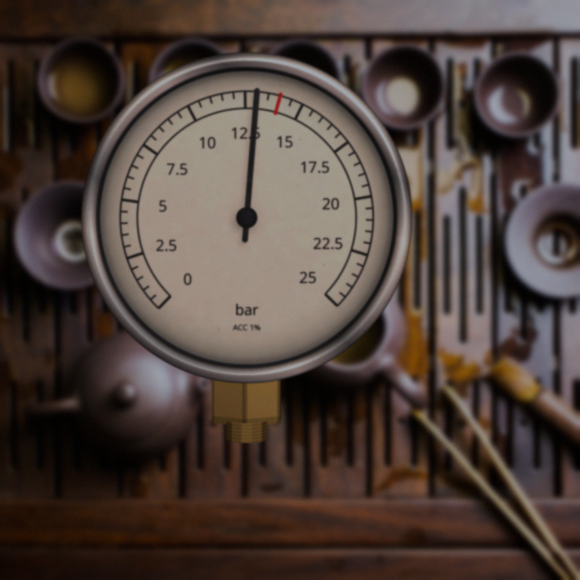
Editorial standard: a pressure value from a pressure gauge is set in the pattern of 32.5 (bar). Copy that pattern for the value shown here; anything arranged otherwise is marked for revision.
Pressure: 13 (bar)
